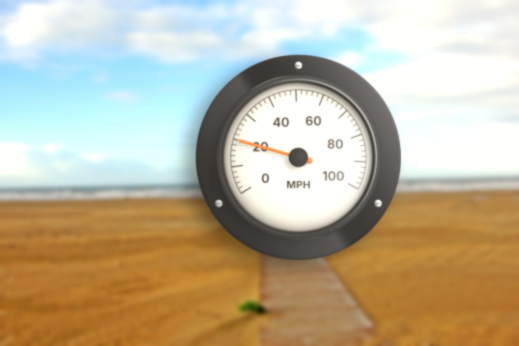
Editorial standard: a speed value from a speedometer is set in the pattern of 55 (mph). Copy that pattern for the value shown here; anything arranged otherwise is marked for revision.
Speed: 20 (mph)
